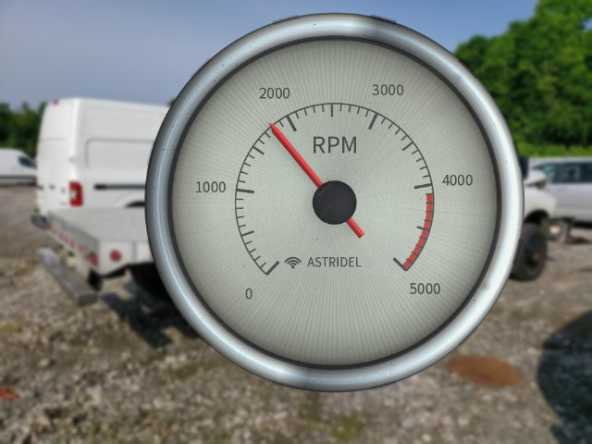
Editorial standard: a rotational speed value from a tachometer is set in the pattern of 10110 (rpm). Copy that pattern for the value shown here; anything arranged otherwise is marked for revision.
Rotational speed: 1800 (rpm)
